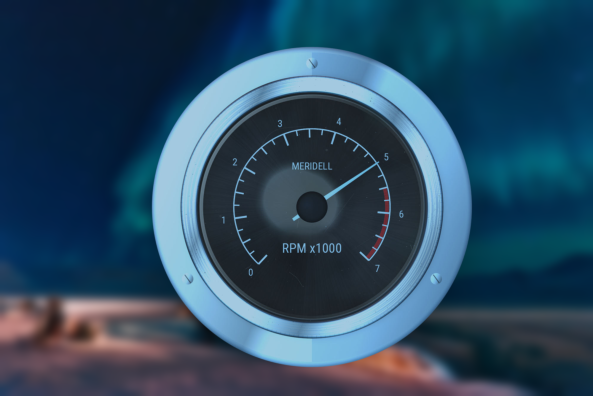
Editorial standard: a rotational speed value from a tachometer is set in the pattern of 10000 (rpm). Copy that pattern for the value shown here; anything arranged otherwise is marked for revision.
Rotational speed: 5000 (rpm)
